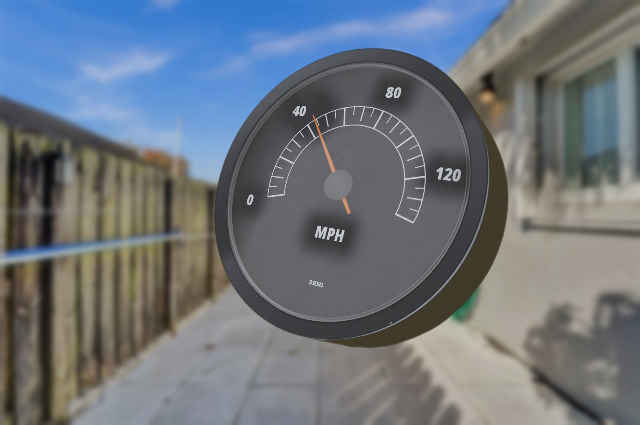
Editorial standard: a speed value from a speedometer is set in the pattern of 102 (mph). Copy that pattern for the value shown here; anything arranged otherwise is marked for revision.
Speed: 45 (mph)
